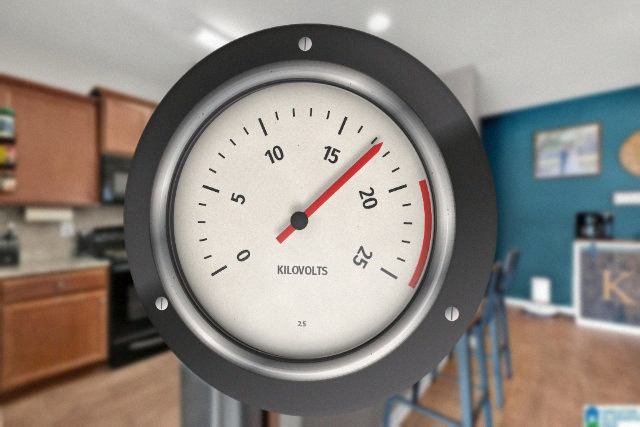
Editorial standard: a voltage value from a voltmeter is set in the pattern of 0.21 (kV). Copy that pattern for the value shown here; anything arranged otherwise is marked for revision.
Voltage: 17.5 (kV)
